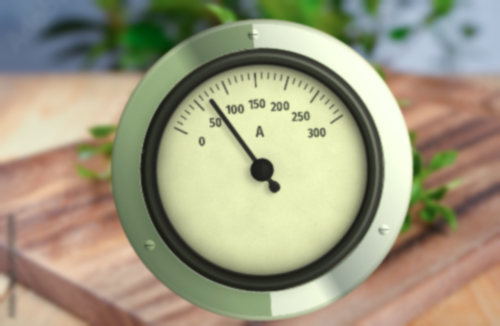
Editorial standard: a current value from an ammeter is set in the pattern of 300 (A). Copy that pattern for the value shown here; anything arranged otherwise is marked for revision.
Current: 70 (A)
